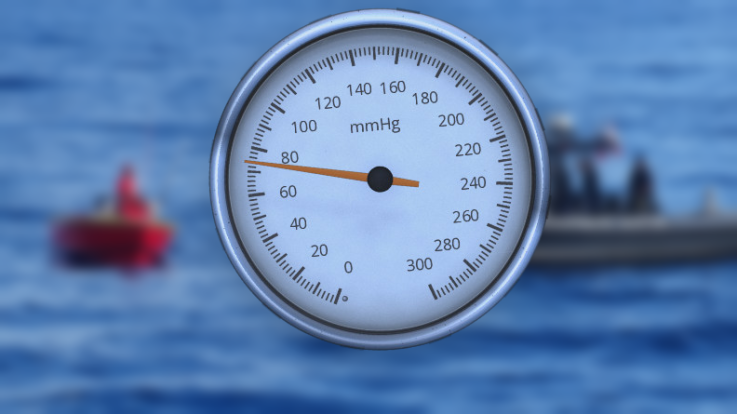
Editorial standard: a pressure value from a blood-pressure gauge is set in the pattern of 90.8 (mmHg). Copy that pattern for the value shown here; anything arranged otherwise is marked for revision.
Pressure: 74 (mmHg)
